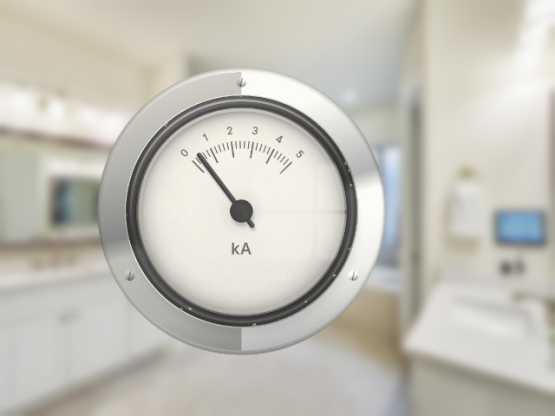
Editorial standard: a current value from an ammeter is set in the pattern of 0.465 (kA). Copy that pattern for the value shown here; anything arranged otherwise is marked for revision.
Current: 0.4 (kA)
